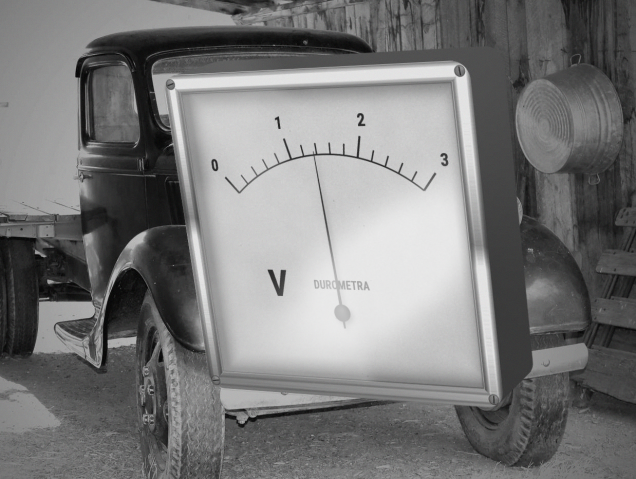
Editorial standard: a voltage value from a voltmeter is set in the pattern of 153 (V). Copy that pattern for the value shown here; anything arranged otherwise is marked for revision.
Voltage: 1.4 (V)
